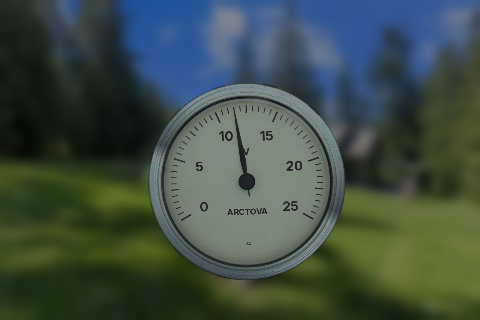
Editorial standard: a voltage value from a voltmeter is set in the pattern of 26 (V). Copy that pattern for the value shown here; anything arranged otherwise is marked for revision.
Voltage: 11.5 (V)
